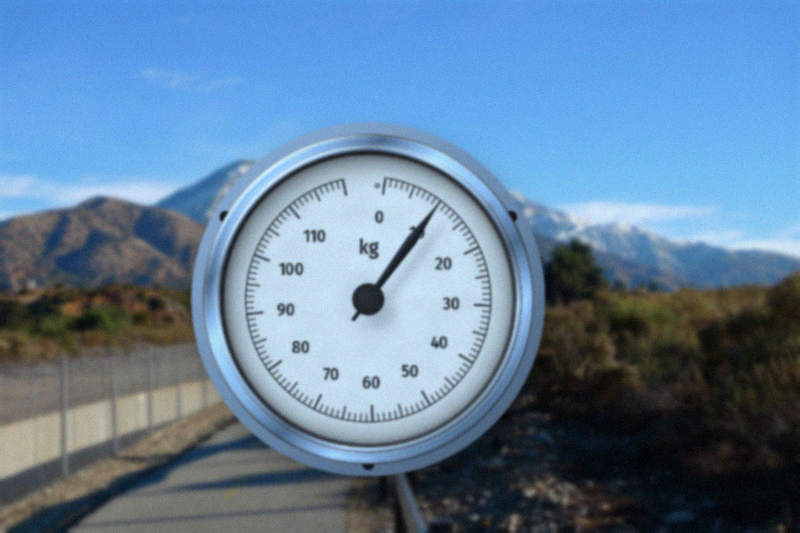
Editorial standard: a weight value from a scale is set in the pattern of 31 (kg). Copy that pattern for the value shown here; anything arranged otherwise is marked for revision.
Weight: 10 (kg)
